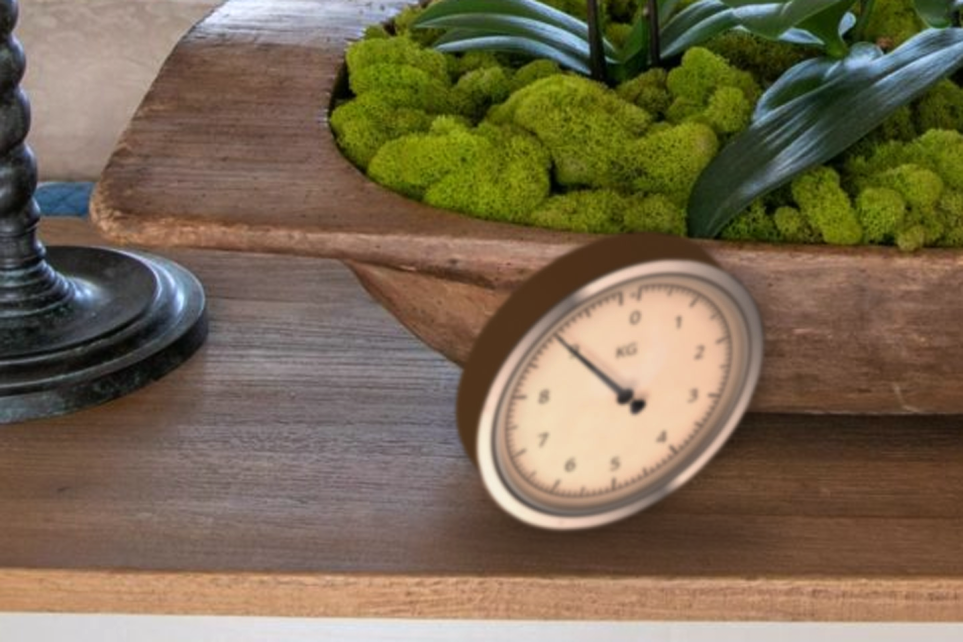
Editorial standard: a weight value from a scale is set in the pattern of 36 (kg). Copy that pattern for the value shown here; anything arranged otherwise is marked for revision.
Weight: 9 (kg)
